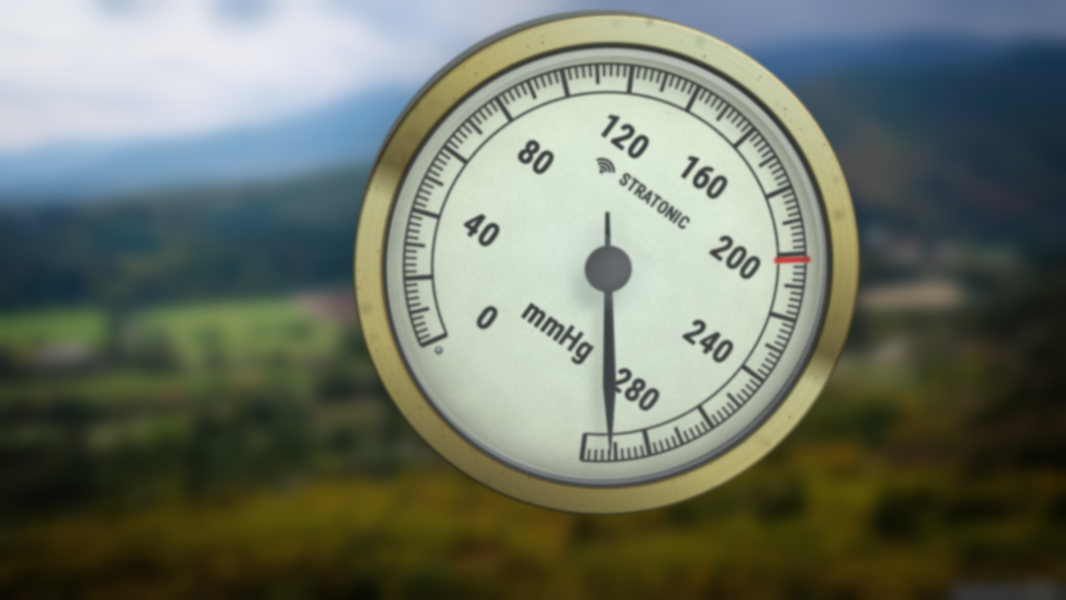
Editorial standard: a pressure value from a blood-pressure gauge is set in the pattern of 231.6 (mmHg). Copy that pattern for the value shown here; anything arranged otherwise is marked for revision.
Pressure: 292 (mmHg)
